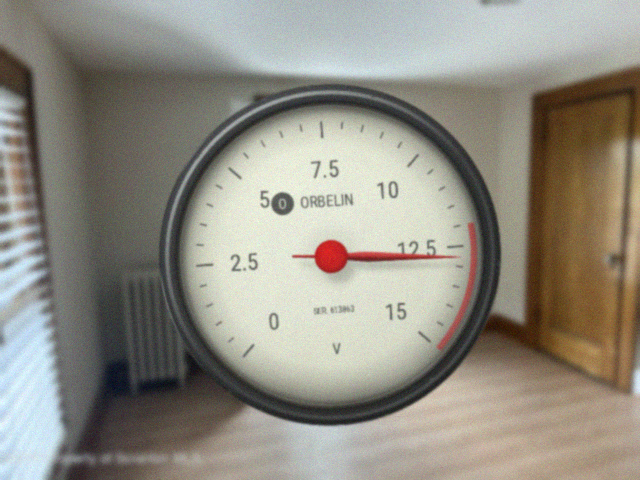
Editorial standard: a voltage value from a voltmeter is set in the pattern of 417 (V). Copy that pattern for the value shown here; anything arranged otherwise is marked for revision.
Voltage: 12.75 (V)
